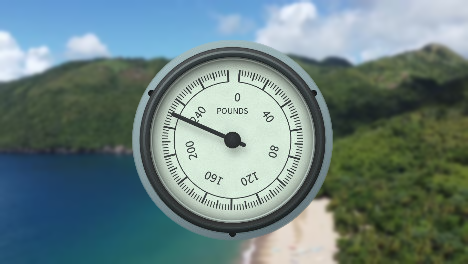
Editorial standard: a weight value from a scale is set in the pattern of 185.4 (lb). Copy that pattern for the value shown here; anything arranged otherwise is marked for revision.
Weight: 230 (lb)
